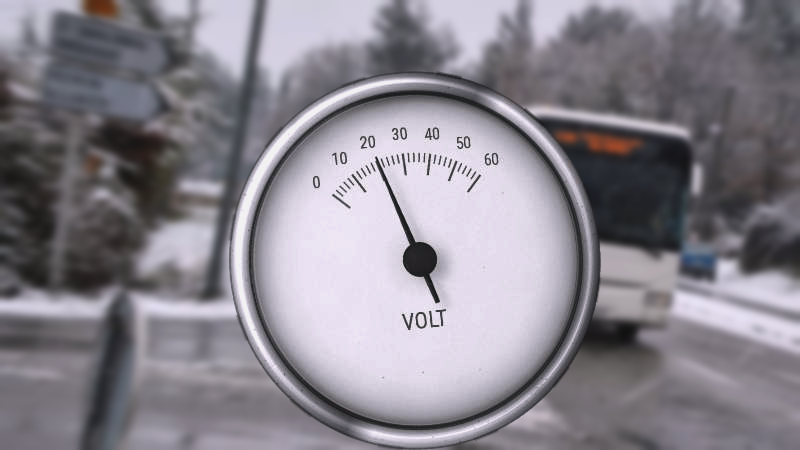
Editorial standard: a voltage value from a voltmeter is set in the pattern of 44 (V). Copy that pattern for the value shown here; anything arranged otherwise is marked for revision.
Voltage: 20 (V)
